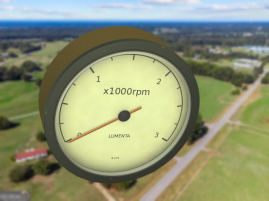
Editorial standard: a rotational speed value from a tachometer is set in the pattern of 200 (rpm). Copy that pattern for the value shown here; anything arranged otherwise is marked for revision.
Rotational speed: 0 (rpm)
